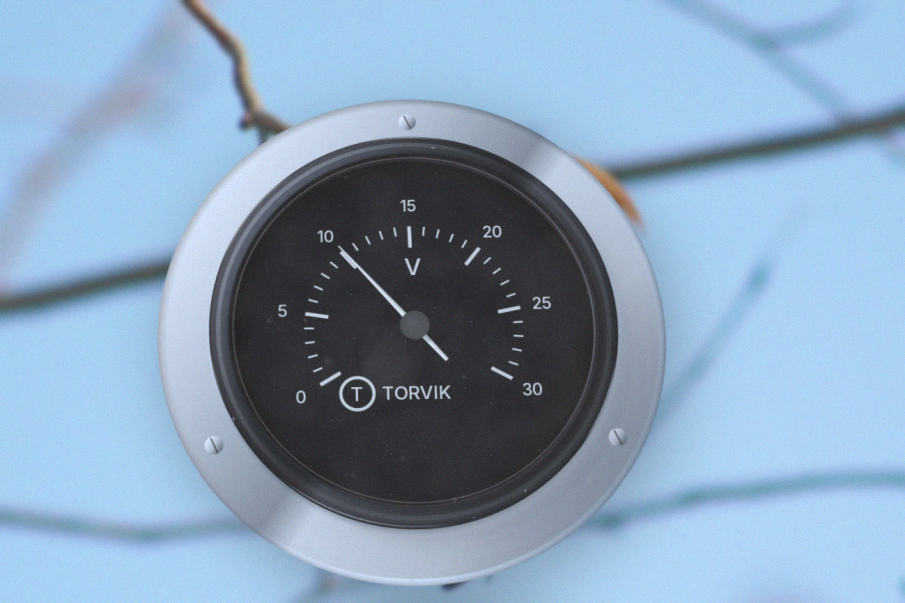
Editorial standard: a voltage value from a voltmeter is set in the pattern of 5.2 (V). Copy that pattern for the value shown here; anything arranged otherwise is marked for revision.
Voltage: 10 (V)
